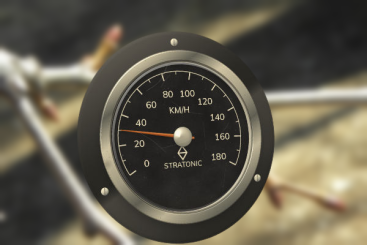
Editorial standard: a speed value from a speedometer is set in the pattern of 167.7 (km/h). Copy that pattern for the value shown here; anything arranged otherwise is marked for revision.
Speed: 30 (km/h)
